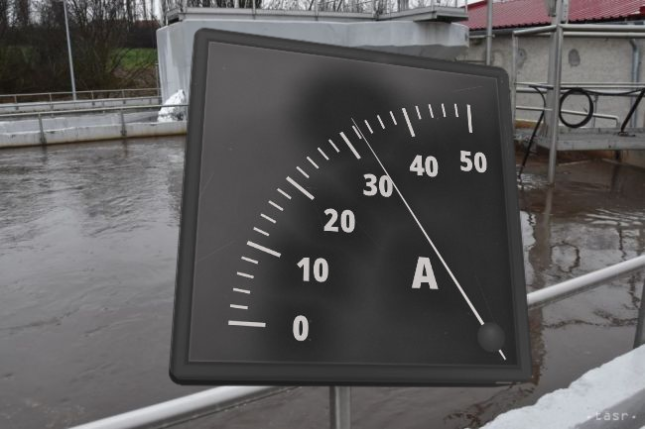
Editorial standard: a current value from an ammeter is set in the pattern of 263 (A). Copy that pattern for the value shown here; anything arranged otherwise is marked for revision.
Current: 32 (A)
